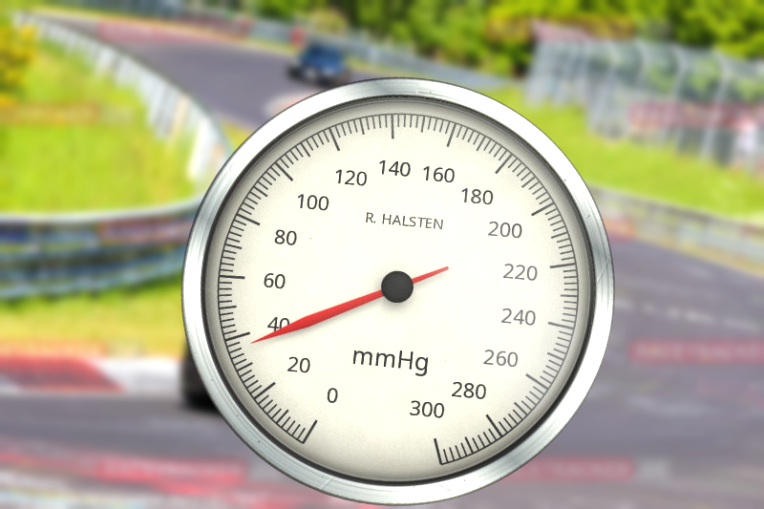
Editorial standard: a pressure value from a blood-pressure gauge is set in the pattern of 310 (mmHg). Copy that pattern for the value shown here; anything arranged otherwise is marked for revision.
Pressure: 36 (mmHg)
